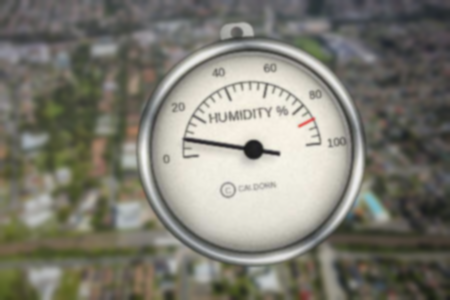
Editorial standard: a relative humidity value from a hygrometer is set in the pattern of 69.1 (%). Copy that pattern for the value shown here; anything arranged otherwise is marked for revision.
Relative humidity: 8 (%)
